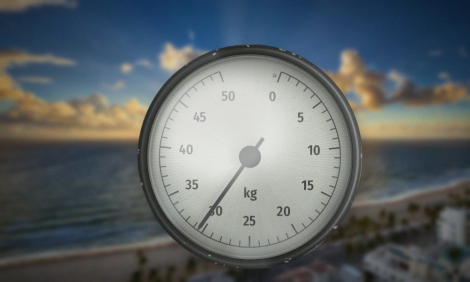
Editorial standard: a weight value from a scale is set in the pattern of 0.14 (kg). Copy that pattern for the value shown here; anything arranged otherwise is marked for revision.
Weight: 30.5 (kg)
